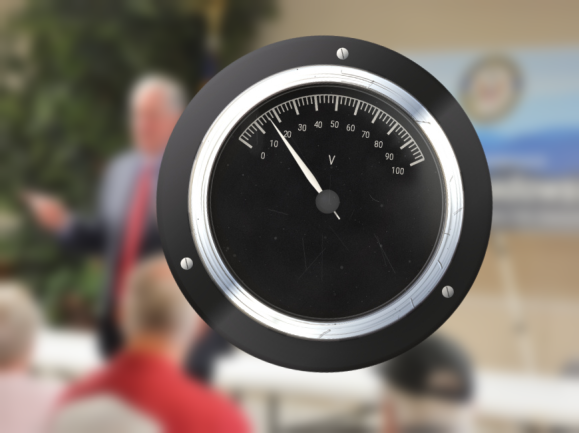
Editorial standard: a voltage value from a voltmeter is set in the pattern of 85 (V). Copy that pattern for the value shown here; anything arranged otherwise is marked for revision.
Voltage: 16 (V)
